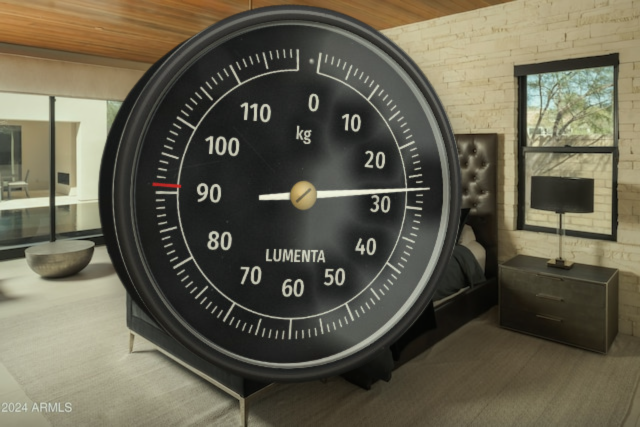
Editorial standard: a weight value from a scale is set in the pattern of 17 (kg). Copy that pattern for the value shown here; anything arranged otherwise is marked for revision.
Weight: 27 (kg)
